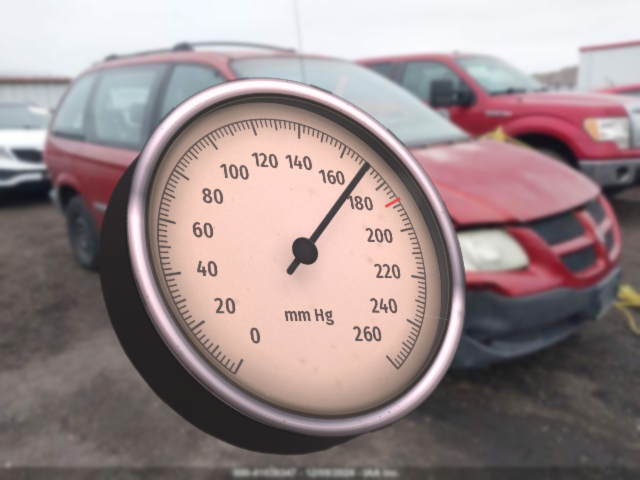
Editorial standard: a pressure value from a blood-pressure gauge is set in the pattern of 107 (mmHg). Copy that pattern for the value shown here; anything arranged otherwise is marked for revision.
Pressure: 170 (mmHg)
